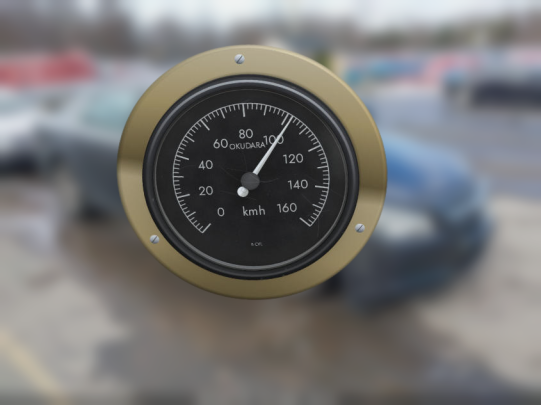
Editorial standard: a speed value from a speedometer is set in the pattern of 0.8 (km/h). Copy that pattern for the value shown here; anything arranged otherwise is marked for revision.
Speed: 102 (km/h)
